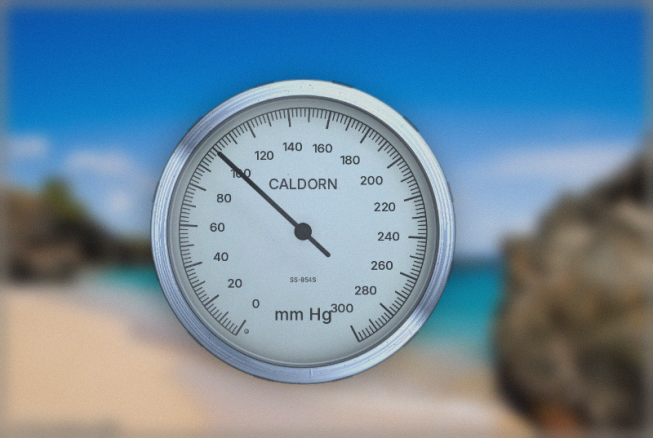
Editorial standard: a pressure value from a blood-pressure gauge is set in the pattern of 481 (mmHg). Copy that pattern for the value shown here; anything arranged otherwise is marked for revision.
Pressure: 100 (mmHg)
